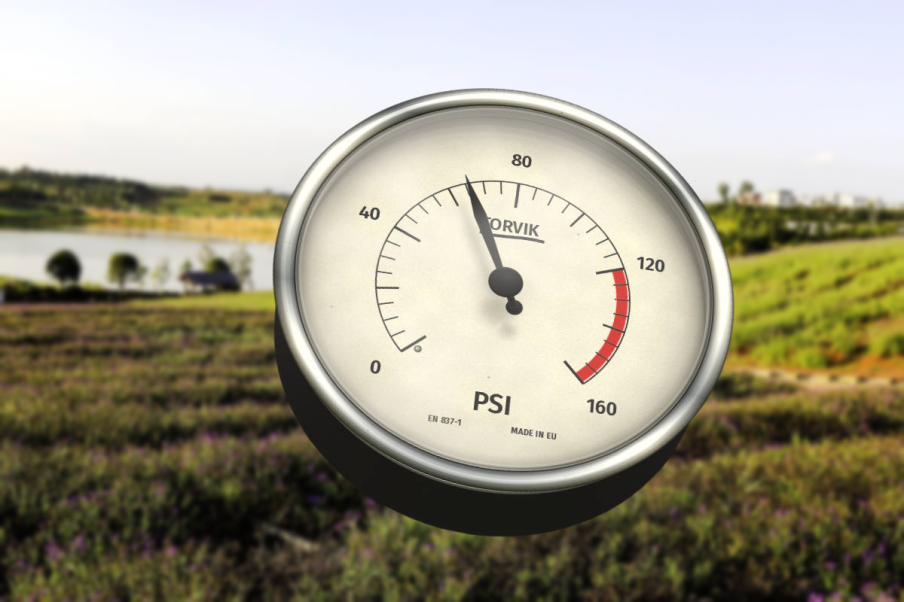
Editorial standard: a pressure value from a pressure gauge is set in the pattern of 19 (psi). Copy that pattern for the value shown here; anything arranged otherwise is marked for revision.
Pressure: 65 (psi)
